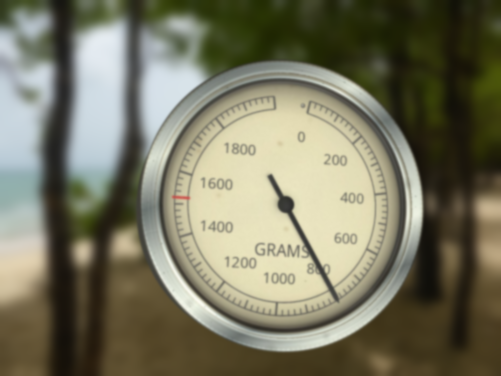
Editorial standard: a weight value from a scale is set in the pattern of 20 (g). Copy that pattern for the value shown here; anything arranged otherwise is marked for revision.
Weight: 800 (g)
